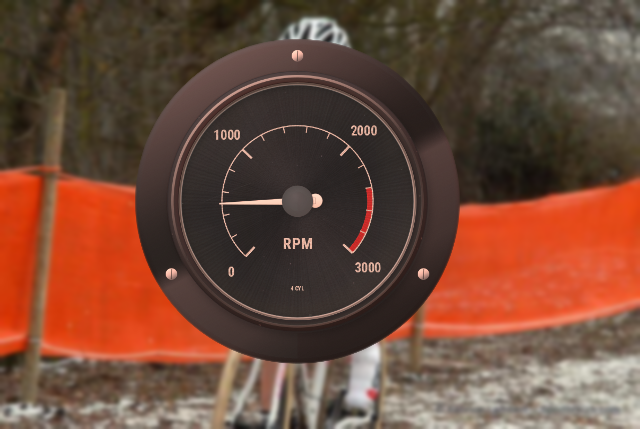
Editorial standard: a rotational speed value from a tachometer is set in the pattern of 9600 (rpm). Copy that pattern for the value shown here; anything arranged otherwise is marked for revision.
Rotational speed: 500 (rpm)
